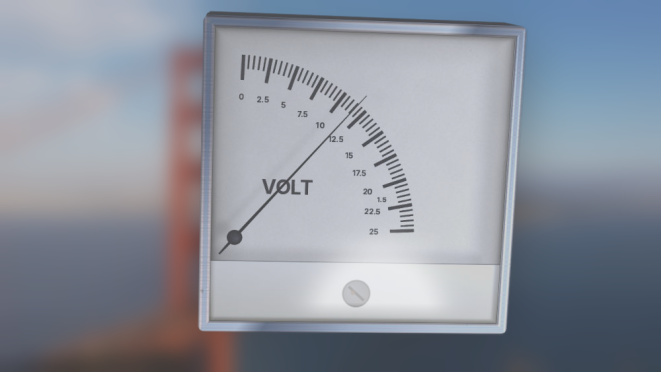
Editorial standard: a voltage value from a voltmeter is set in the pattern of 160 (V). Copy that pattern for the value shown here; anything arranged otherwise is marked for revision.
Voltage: 11.5 (V)
